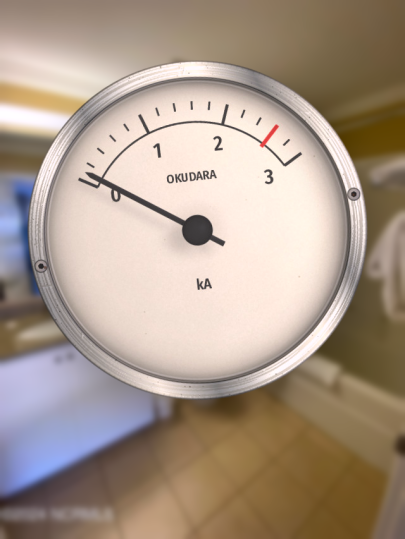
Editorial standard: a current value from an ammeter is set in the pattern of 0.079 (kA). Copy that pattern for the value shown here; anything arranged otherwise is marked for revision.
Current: 0.1 (kA)
